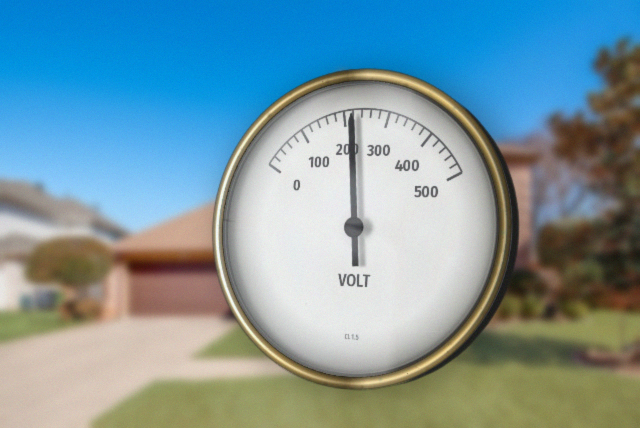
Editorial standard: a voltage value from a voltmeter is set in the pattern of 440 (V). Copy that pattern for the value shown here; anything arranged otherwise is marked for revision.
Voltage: 220 (V)
